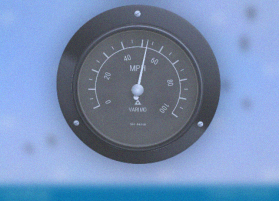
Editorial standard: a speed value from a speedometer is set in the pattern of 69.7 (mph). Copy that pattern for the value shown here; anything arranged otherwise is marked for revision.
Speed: 52.5 (mph)
